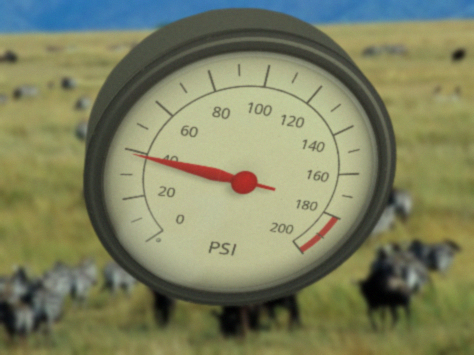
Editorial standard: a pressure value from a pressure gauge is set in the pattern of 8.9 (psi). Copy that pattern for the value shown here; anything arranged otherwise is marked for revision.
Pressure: 40 (psi)
